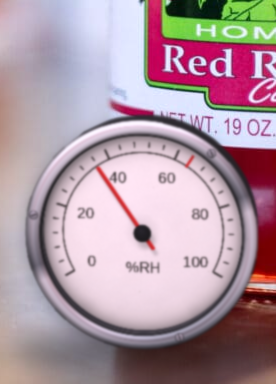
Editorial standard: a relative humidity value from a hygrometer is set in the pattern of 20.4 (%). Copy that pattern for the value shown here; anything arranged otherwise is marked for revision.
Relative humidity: 36 (%)
